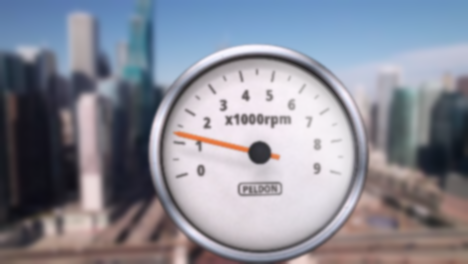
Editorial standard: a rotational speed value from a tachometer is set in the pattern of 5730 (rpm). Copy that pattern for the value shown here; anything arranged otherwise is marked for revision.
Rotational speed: 1250 (rpm)
